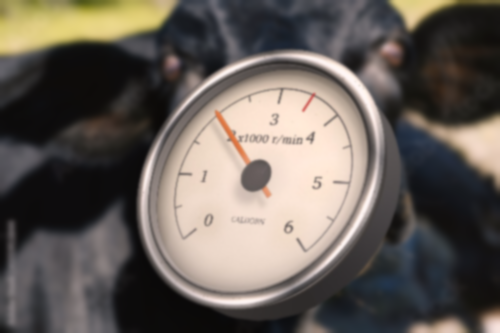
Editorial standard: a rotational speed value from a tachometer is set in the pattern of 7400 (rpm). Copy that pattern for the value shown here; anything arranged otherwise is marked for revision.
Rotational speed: 2000 (rpm)
